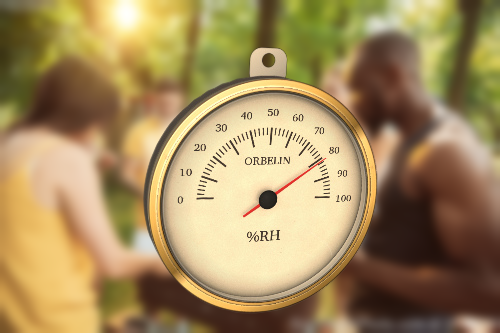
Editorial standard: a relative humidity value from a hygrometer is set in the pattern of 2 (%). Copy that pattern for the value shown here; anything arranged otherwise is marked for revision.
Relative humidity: 80 (%)
